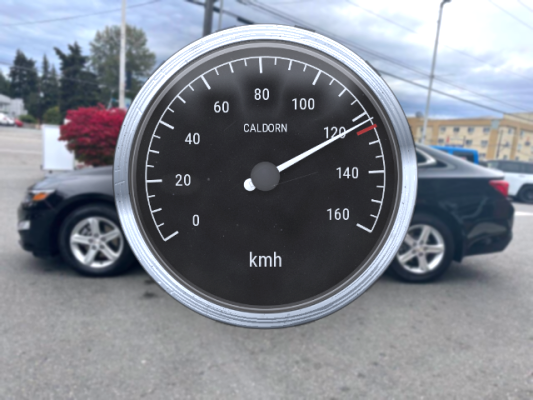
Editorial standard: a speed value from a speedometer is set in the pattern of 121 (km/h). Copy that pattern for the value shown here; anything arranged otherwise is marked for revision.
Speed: 122.5 (km/h)
